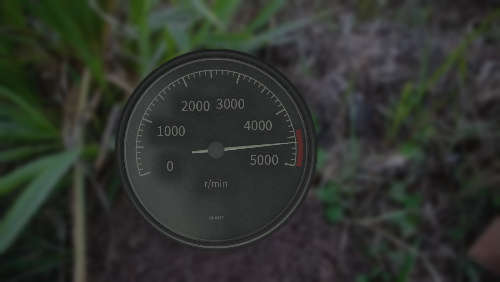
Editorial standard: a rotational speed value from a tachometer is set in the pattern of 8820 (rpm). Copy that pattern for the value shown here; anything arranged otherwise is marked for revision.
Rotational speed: 4600 (rpm)
